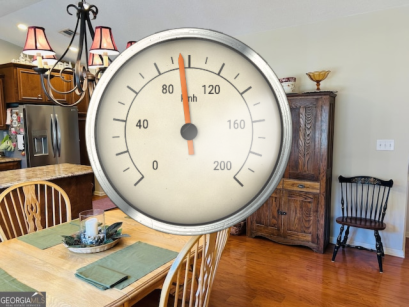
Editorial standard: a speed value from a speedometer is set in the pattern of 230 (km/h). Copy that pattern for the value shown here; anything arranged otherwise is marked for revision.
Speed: 95 (km/h)
